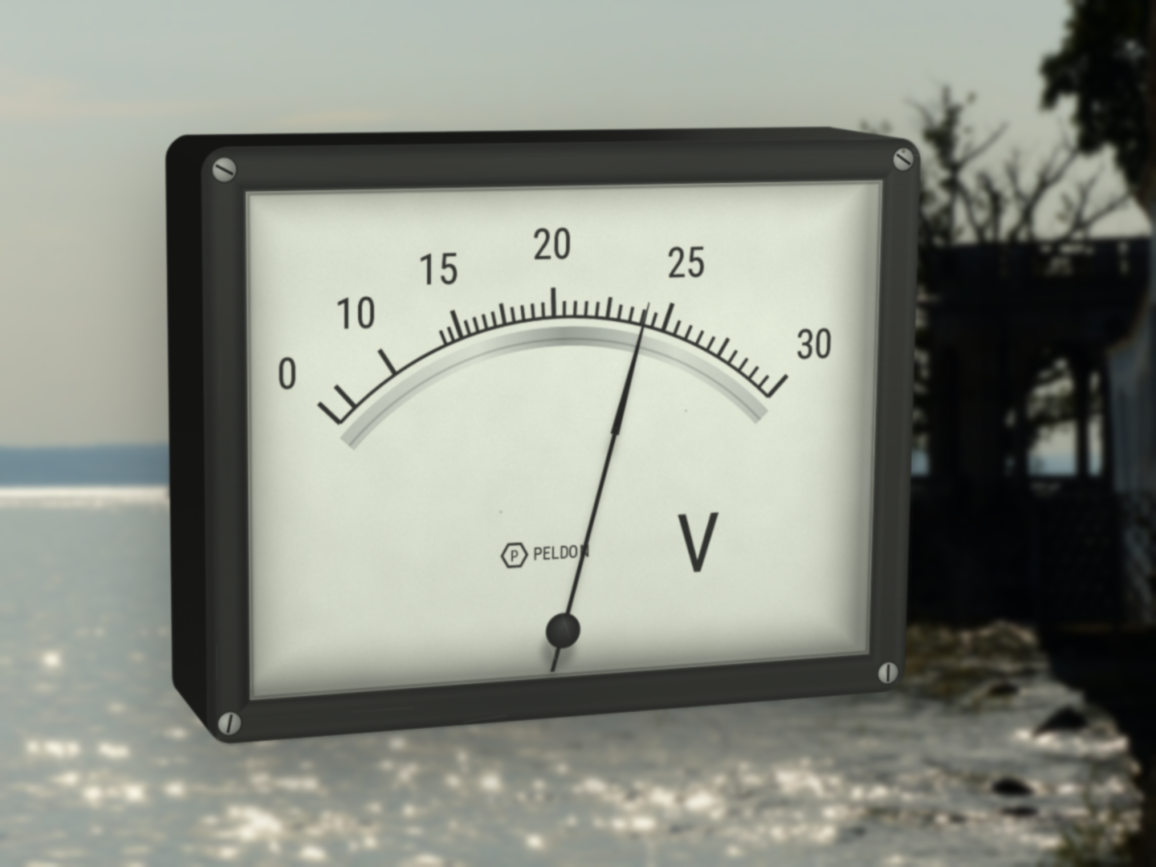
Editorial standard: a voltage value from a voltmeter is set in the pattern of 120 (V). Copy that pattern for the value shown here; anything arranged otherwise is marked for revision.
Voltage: 24 (V)
